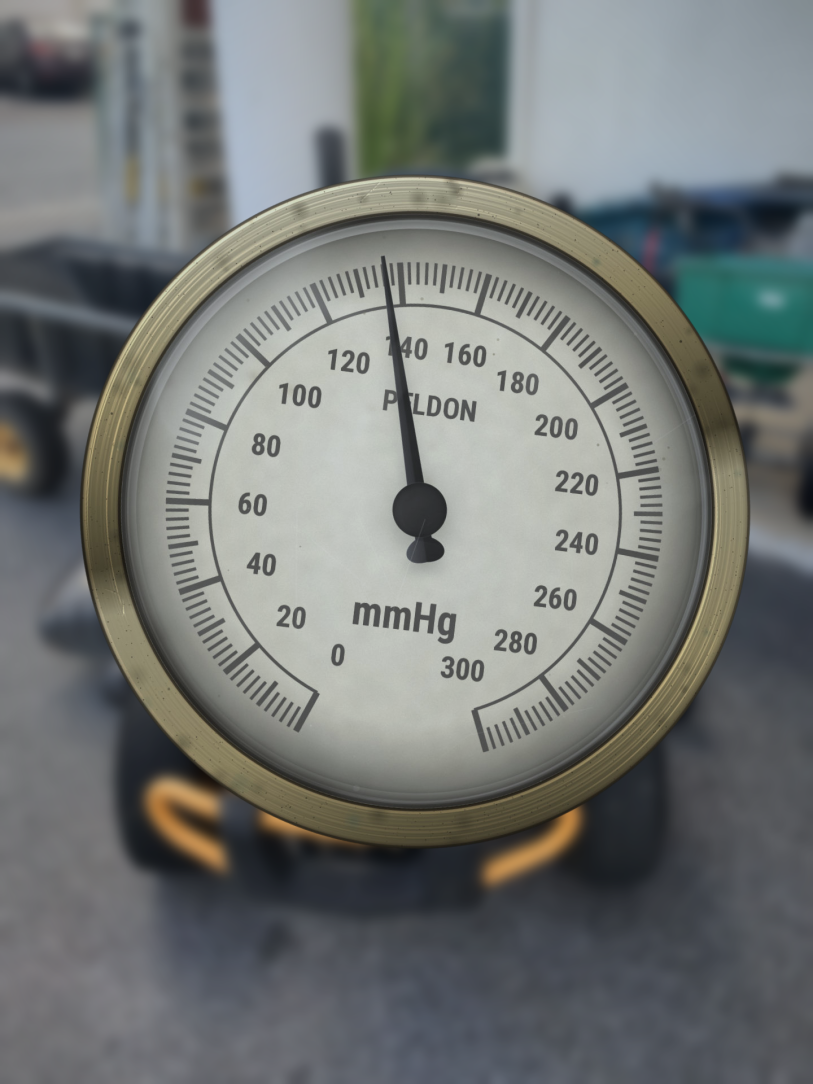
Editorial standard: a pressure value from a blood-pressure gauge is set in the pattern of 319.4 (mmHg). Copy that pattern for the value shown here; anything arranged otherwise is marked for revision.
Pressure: 136 (mmHg)
